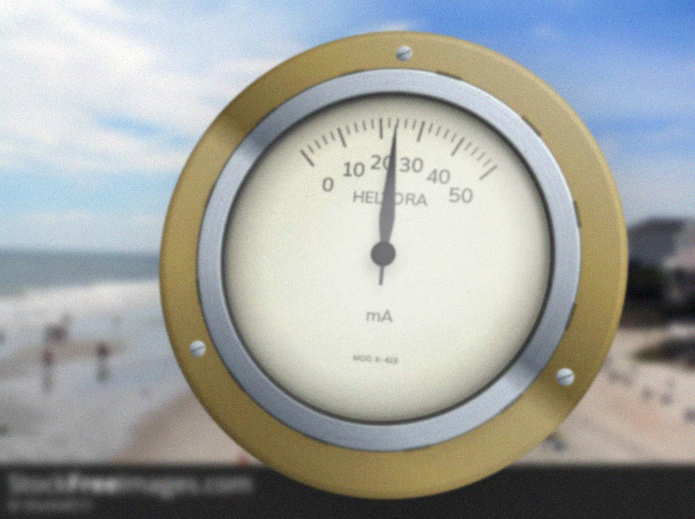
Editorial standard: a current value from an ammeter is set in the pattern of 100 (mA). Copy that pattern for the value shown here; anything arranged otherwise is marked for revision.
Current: 24 (mA)
